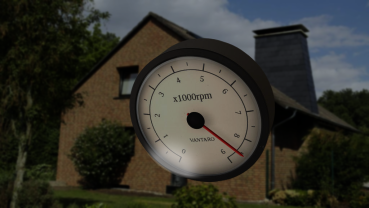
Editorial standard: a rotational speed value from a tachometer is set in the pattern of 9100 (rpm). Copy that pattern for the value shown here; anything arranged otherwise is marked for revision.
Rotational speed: 8500 (rpm)
